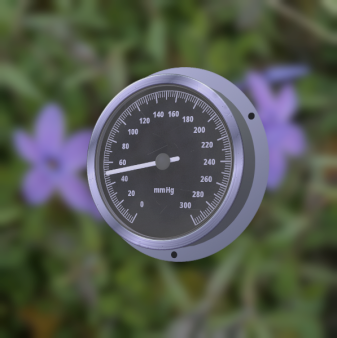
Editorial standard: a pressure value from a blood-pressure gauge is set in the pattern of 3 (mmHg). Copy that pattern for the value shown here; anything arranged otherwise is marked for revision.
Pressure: 50 (mmHg)
